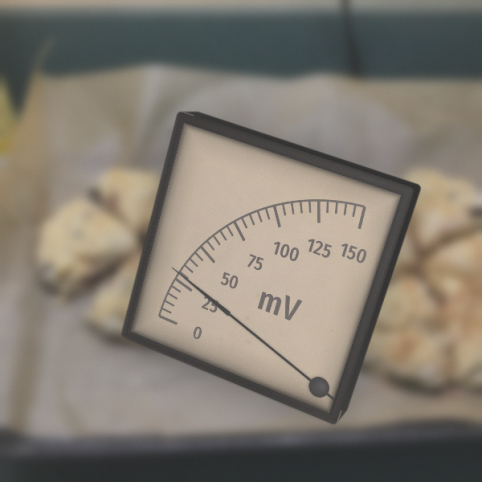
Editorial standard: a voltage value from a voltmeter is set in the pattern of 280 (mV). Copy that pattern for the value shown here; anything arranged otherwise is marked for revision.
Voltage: 30 (mV)
